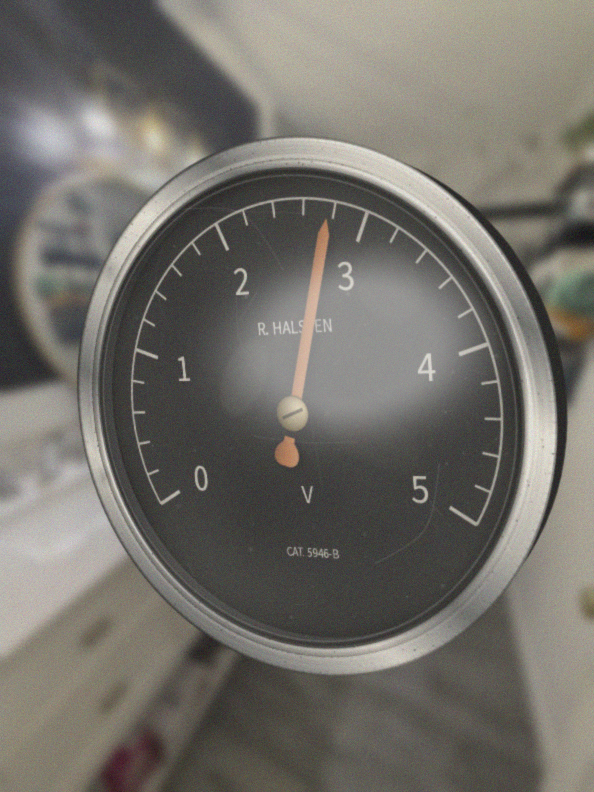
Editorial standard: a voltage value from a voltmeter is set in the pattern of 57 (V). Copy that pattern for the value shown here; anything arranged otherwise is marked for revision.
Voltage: 2.8 (V)
